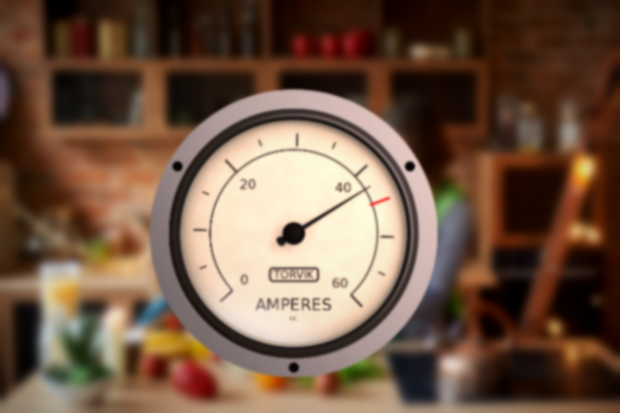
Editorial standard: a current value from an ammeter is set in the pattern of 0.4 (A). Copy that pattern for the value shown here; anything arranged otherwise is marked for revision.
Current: 42.5 (A)
